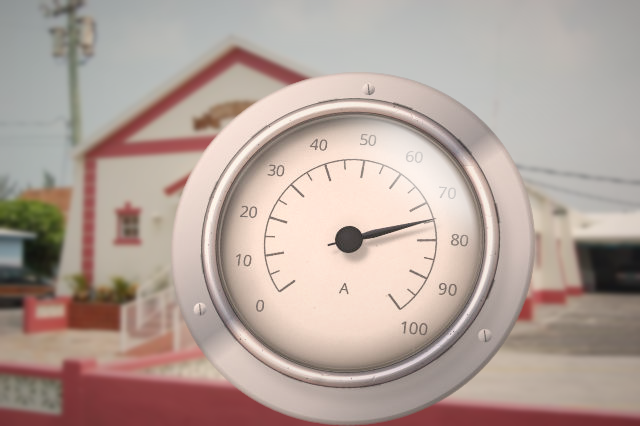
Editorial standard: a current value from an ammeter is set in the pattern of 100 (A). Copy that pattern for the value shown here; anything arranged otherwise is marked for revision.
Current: 75 (A)
